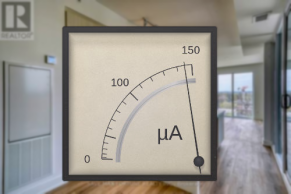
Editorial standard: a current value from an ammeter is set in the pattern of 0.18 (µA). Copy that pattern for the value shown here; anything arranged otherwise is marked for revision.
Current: 145 (µA)
